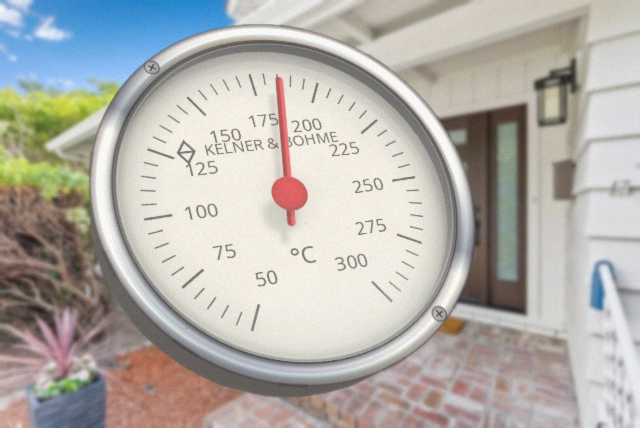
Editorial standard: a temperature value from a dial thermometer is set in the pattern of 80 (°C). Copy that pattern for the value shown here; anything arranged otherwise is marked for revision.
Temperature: 185 (°C)
